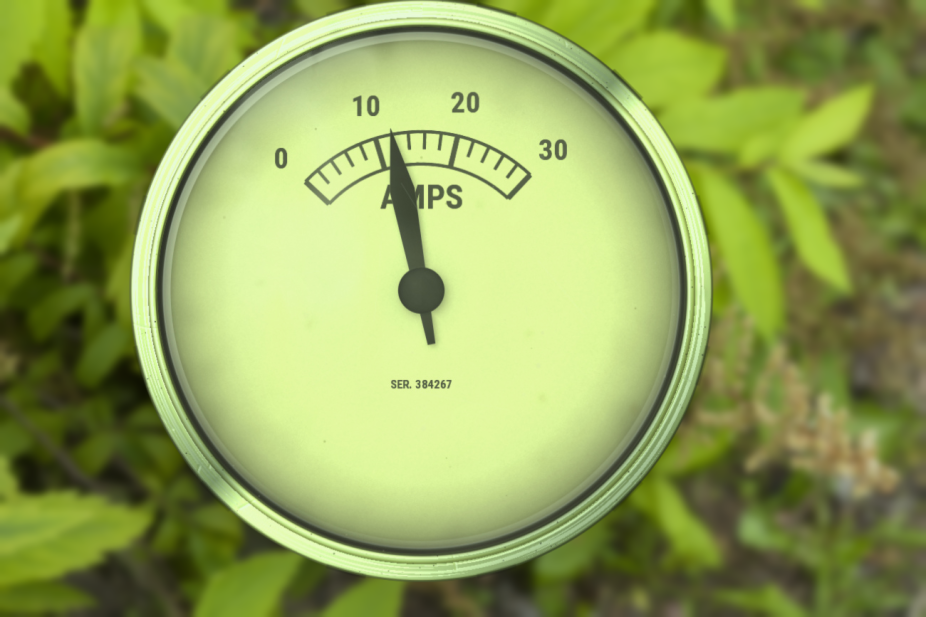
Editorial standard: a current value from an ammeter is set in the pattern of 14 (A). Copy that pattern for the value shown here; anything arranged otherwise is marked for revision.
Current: 12 (A)
